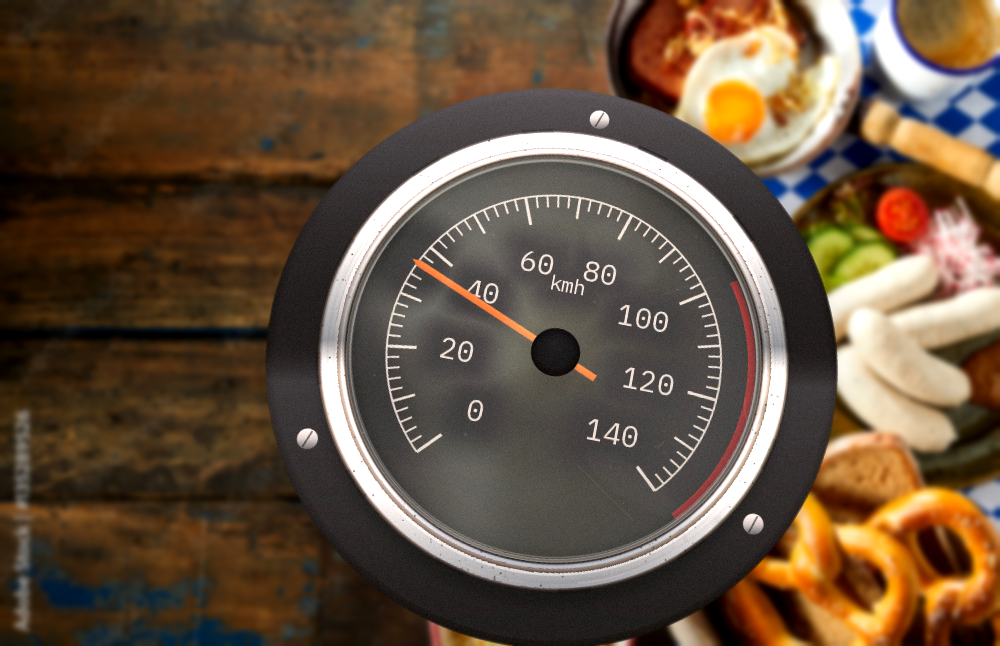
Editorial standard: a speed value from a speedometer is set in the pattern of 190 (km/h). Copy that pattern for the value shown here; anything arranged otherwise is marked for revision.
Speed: 36 (km/h)
